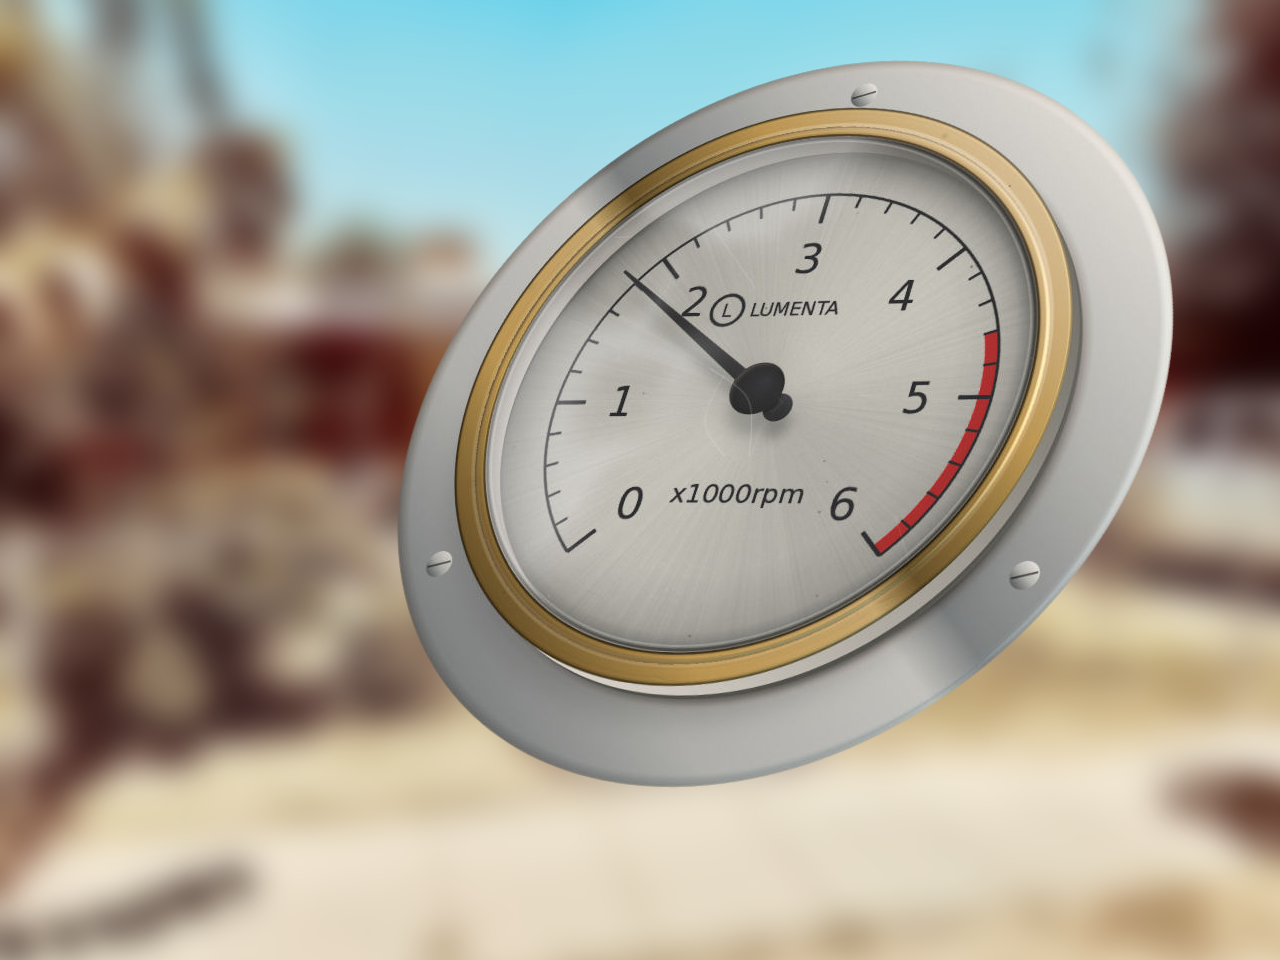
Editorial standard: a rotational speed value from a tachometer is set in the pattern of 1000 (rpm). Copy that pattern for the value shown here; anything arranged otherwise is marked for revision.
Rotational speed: 1800 (rpm)
